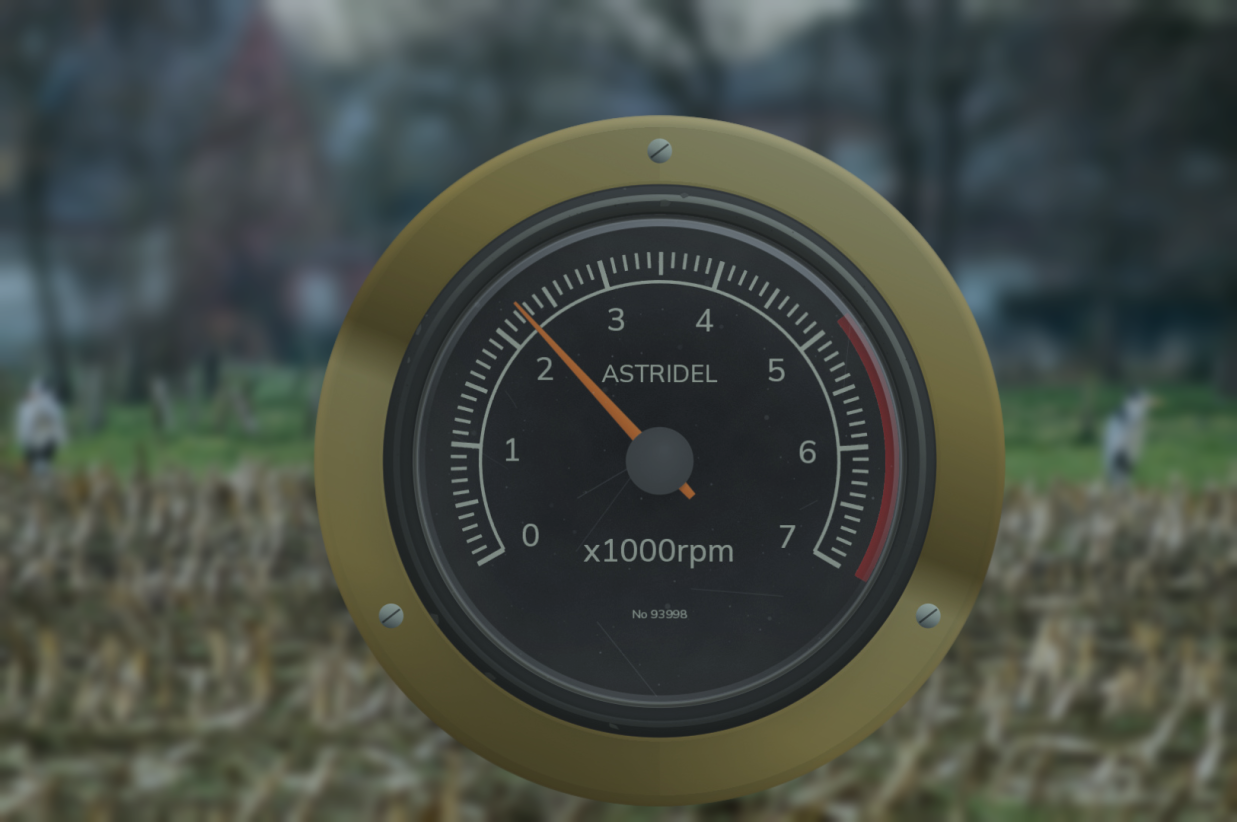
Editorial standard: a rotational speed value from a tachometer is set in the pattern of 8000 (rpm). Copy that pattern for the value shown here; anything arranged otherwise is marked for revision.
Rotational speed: 2250 (rpm)
